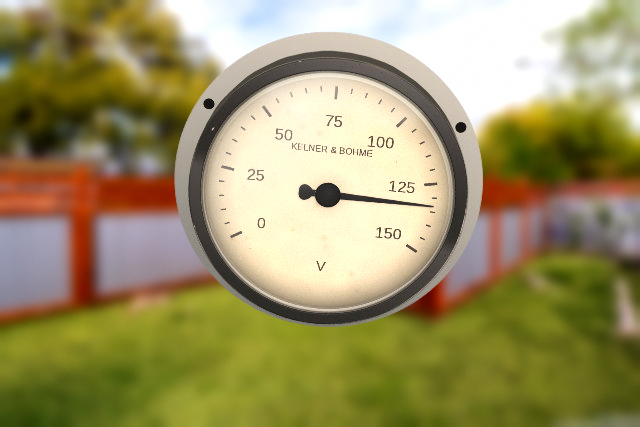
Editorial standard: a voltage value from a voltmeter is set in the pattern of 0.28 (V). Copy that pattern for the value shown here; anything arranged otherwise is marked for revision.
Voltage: 132.5 (V)
